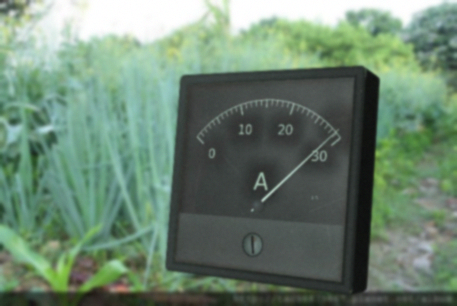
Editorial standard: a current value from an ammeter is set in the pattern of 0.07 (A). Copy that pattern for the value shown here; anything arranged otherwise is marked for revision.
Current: 29 (A)
